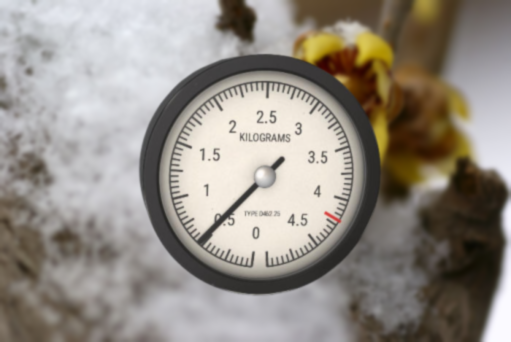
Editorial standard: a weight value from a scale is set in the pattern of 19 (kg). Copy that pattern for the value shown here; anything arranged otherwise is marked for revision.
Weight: 0.55 (kg)
